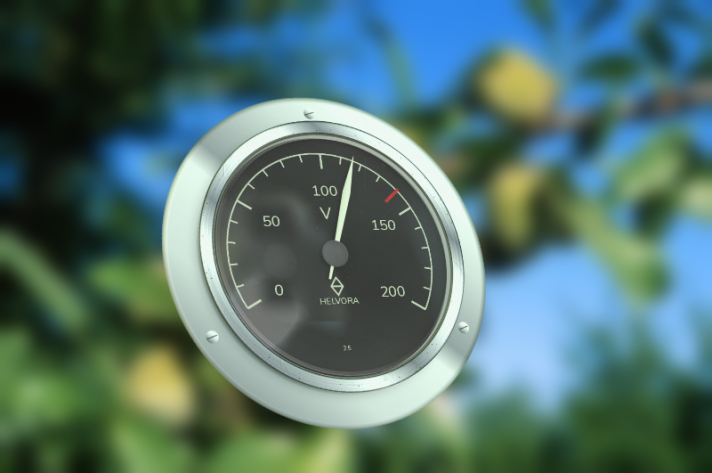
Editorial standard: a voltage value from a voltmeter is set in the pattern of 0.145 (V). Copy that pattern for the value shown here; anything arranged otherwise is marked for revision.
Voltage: 115 (V)
